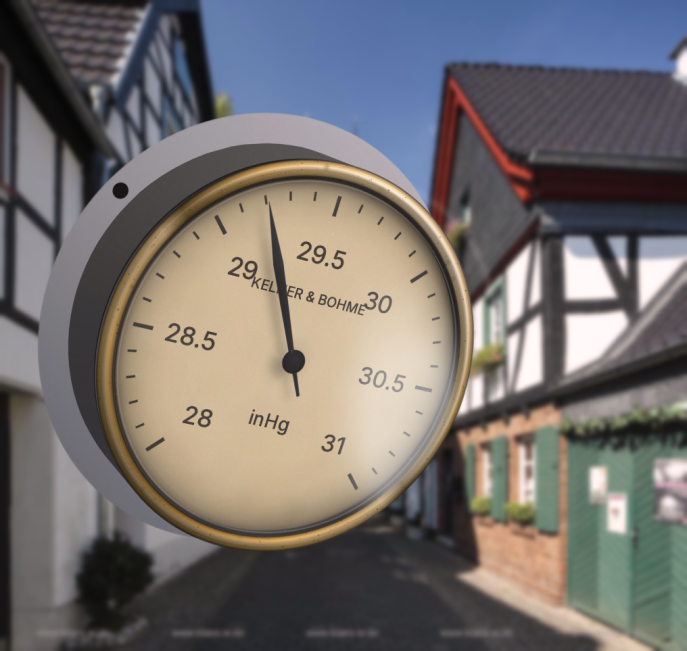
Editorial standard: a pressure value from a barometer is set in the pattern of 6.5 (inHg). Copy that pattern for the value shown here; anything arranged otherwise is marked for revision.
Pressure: 29.2 (inHg)
